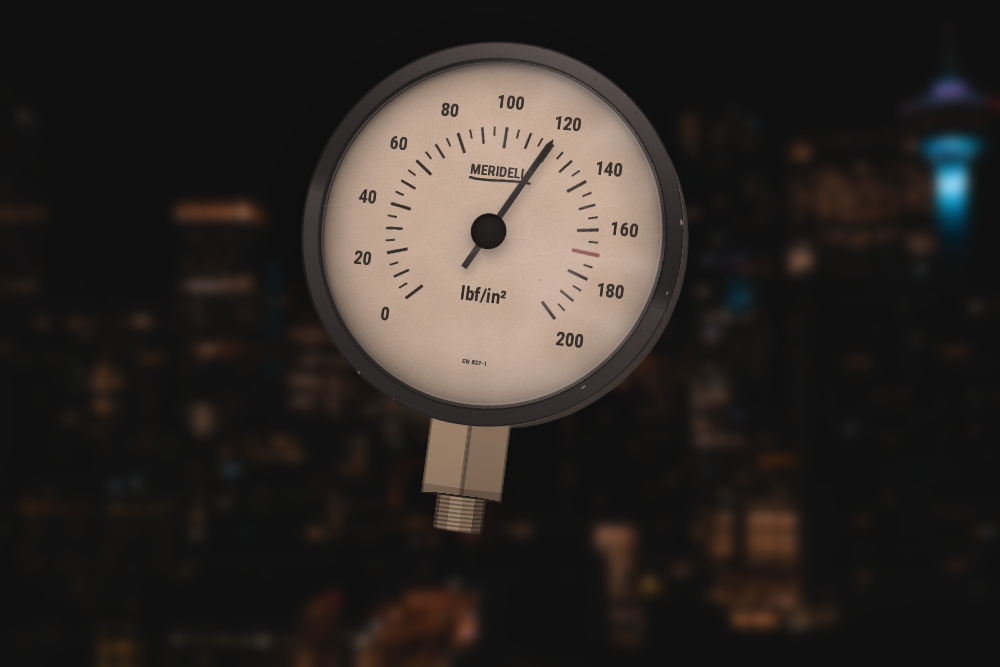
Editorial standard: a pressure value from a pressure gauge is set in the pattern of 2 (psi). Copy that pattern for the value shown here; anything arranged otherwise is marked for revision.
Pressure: 120 (psi)
